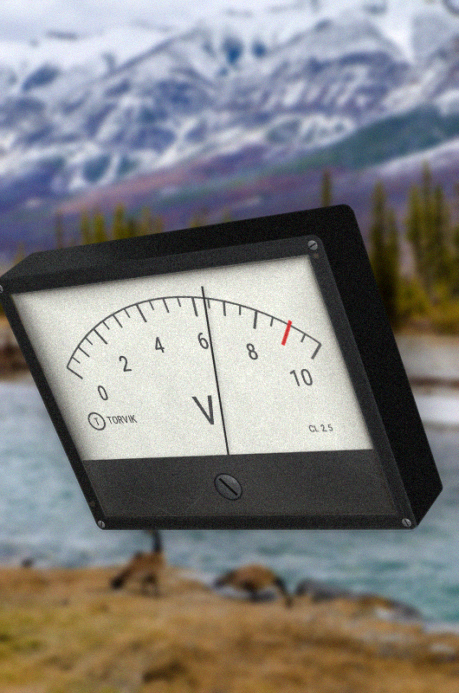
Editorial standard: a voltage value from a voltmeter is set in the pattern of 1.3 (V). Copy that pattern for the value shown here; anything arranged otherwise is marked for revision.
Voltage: 6.5 (V)
